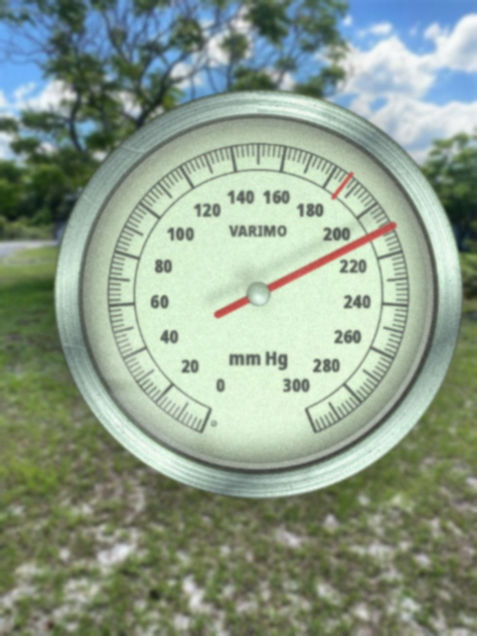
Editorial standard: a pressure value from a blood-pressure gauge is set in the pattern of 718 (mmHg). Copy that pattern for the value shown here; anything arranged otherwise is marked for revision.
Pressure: 210 (mmHg)
